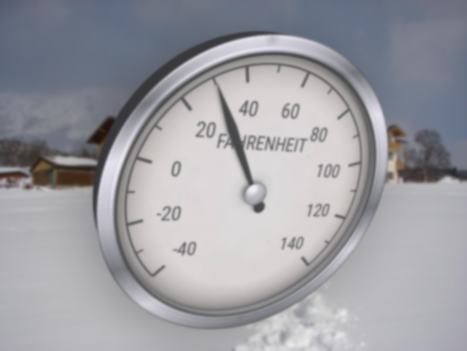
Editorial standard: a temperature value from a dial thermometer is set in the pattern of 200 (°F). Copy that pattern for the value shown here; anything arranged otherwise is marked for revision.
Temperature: 30 (°F)
